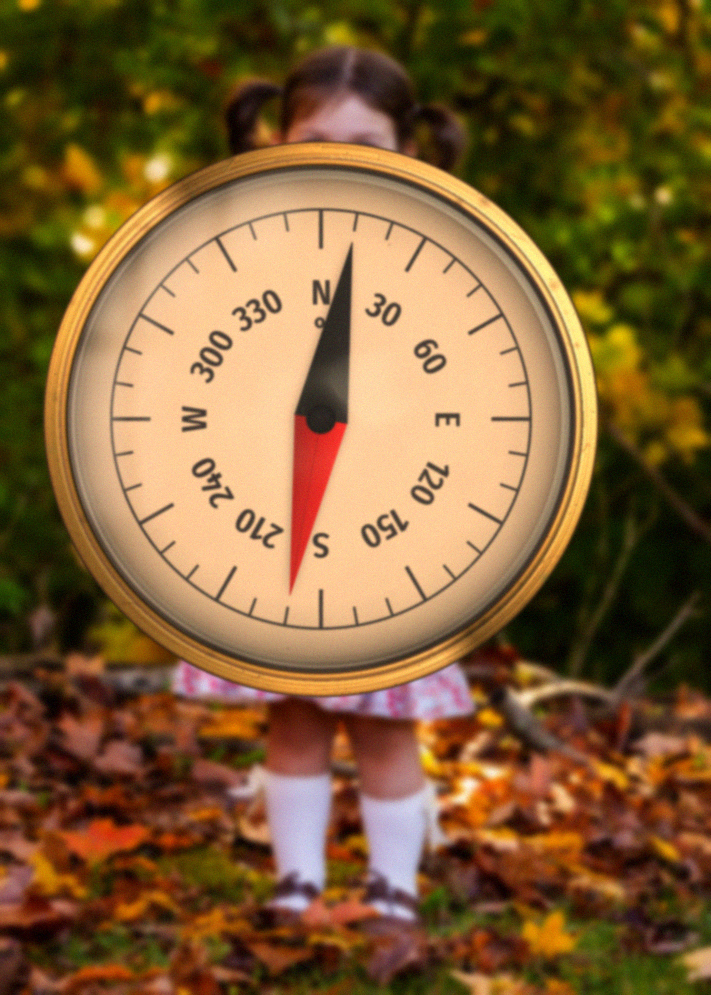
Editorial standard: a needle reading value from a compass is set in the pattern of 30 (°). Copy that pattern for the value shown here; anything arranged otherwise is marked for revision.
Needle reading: 190 (°)
